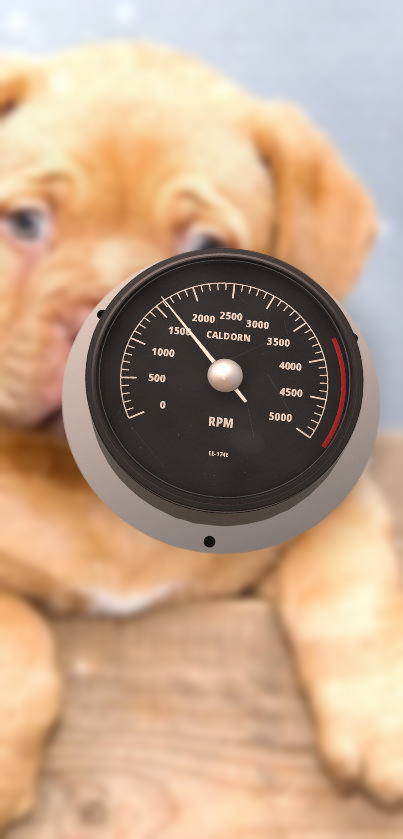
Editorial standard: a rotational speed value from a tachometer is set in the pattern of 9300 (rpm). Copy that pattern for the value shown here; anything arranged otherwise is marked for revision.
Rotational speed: 1600 (rpm)
